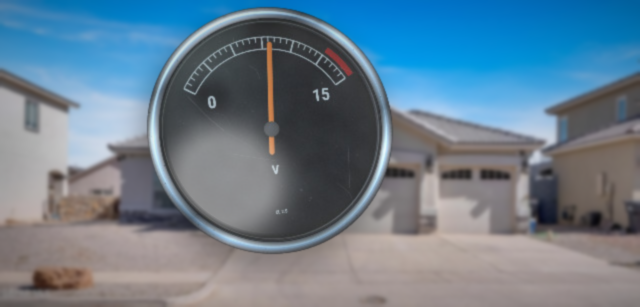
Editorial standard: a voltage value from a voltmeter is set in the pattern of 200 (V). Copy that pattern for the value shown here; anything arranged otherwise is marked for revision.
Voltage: 8 (V)
